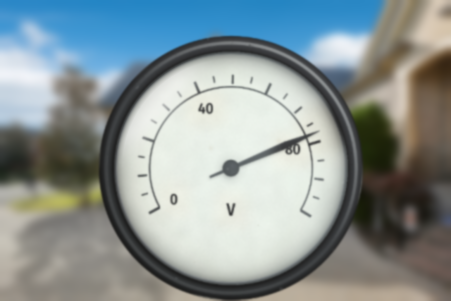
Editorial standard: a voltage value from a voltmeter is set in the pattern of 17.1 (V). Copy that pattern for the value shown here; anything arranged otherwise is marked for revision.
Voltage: 77.5 (V)
